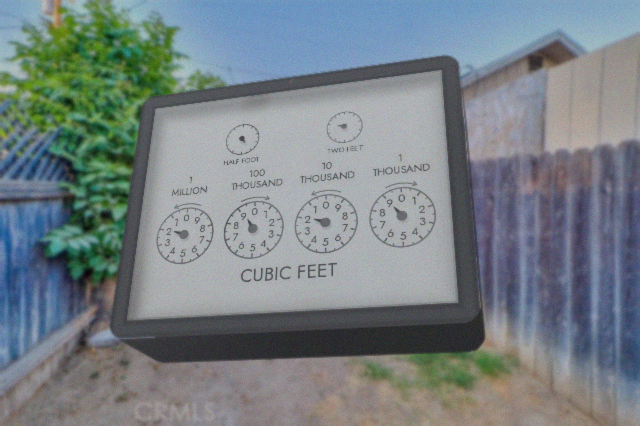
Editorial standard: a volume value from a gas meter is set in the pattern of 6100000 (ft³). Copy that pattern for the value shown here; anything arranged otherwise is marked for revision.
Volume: 191900 (ft³)
